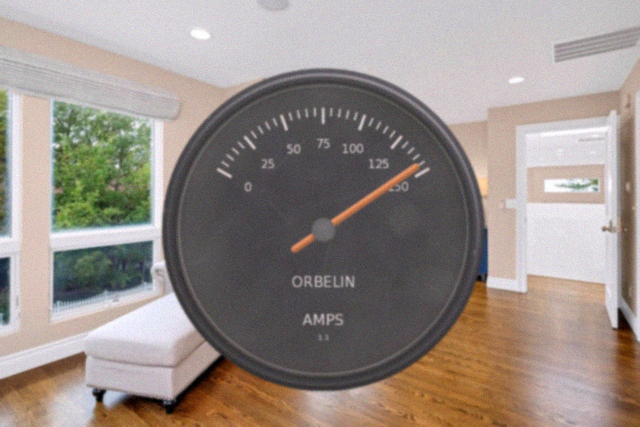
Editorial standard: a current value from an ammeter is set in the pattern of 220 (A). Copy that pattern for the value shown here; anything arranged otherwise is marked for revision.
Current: 145 (A)
